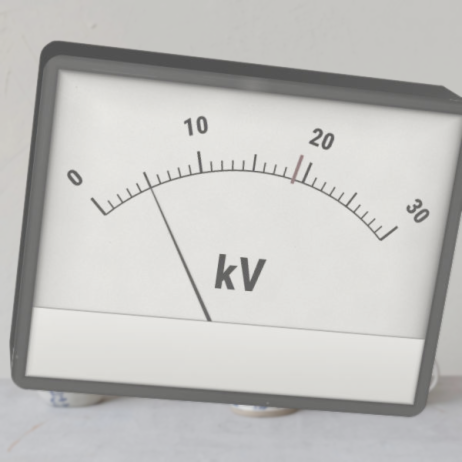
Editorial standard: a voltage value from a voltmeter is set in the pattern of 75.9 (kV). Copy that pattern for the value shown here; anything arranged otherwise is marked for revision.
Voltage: 5 (kV)
